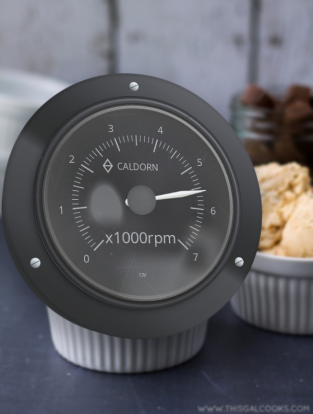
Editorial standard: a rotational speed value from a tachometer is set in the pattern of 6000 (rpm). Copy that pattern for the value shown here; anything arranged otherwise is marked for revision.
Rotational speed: 5600 (rpm)
